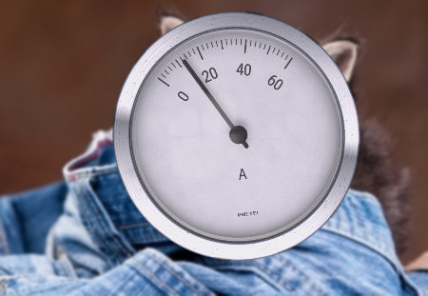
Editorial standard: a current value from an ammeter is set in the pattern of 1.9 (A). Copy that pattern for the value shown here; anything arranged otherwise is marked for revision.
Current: 12 (A)
